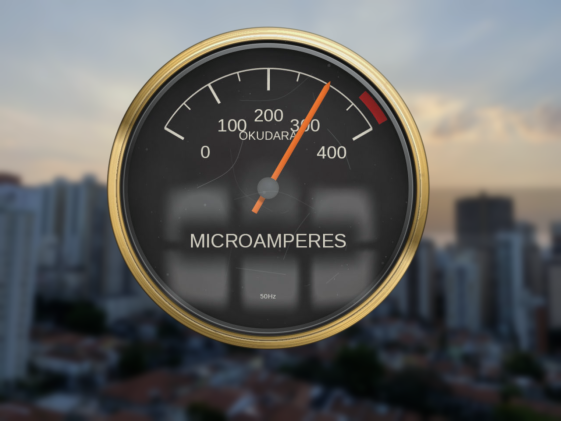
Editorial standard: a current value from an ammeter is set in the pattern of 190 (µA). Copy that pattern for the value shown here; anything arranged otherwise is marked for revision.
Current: 300 (µA)
